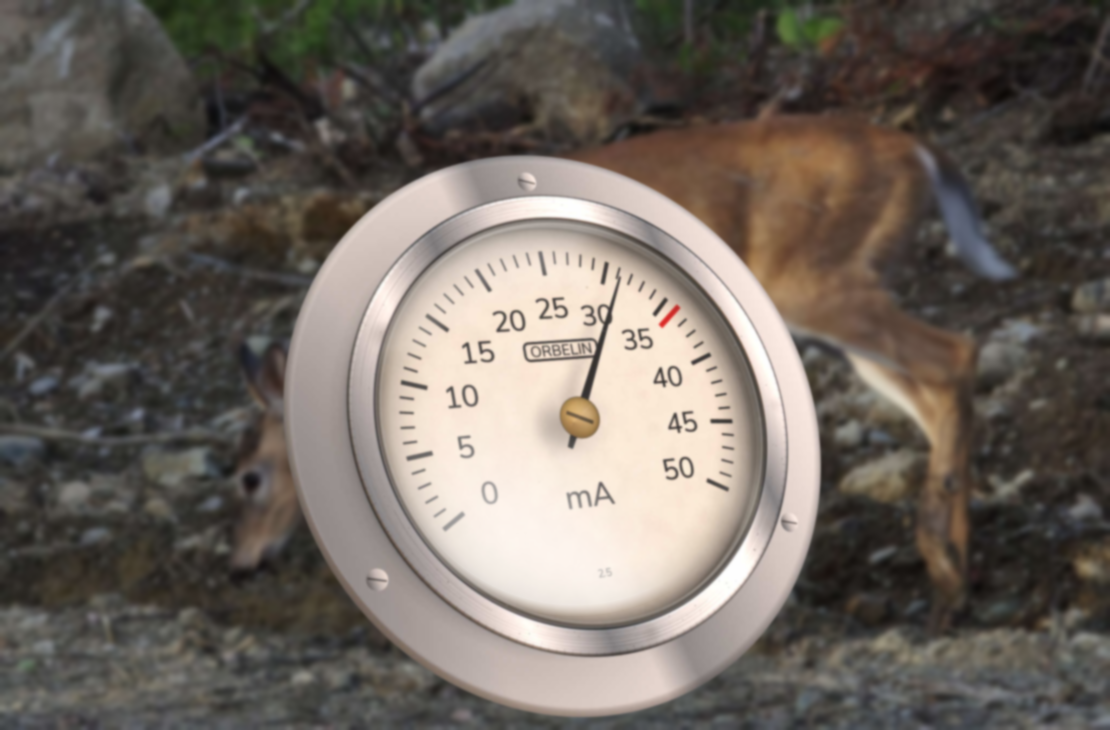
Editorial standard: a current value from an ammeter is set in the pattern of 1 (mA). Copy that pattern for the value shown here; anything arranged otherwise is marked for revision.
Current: 31 (mA)
